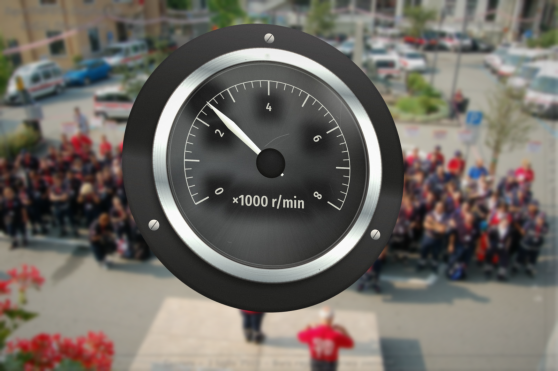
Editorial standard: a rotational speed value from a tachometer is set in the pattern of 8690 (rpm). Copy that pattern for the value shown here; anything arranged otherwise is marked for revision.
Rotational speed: 2400 (rpm)
